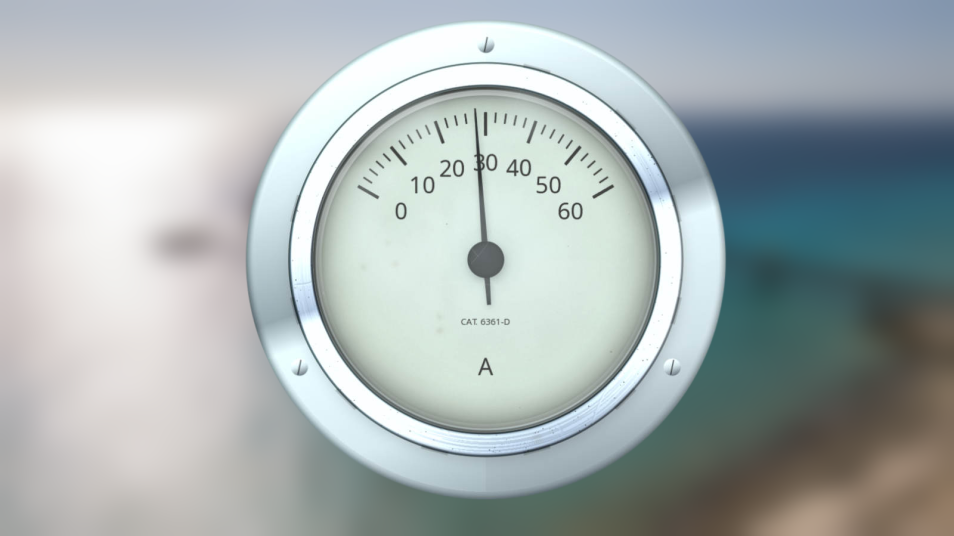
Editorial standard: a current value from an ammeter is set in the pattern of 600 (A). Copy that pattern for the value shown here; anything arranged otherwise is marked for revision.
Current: 28 (A)
